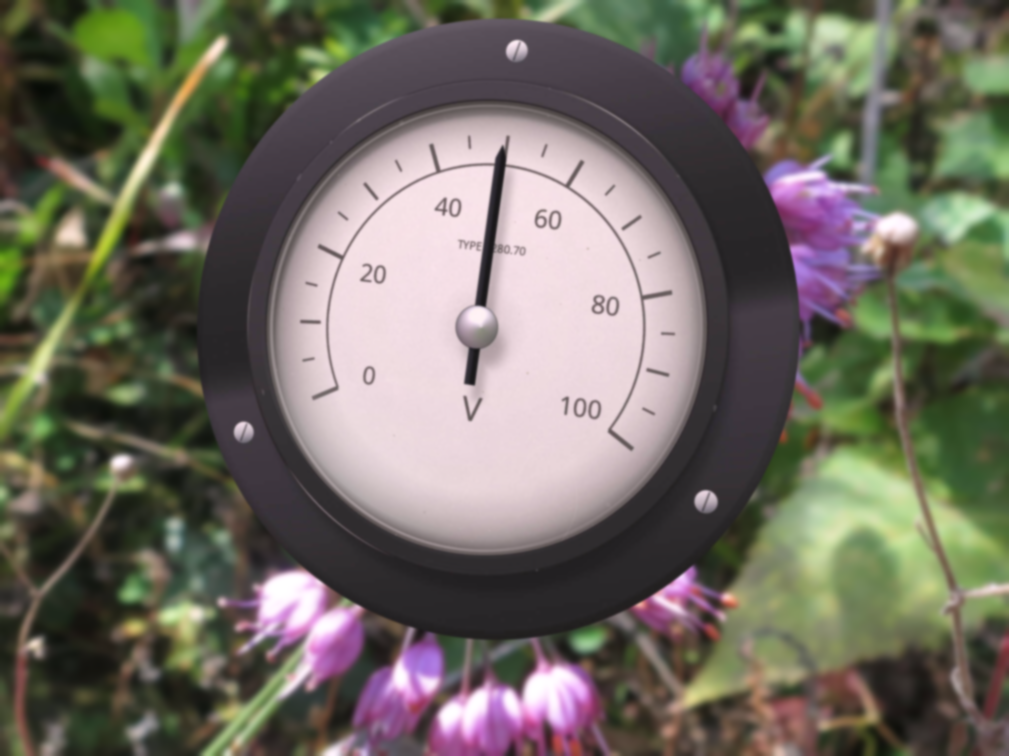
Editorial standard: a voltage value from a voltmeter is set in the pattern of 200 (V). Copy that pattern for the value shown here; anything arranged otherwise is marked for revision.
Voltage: 50 (V)
